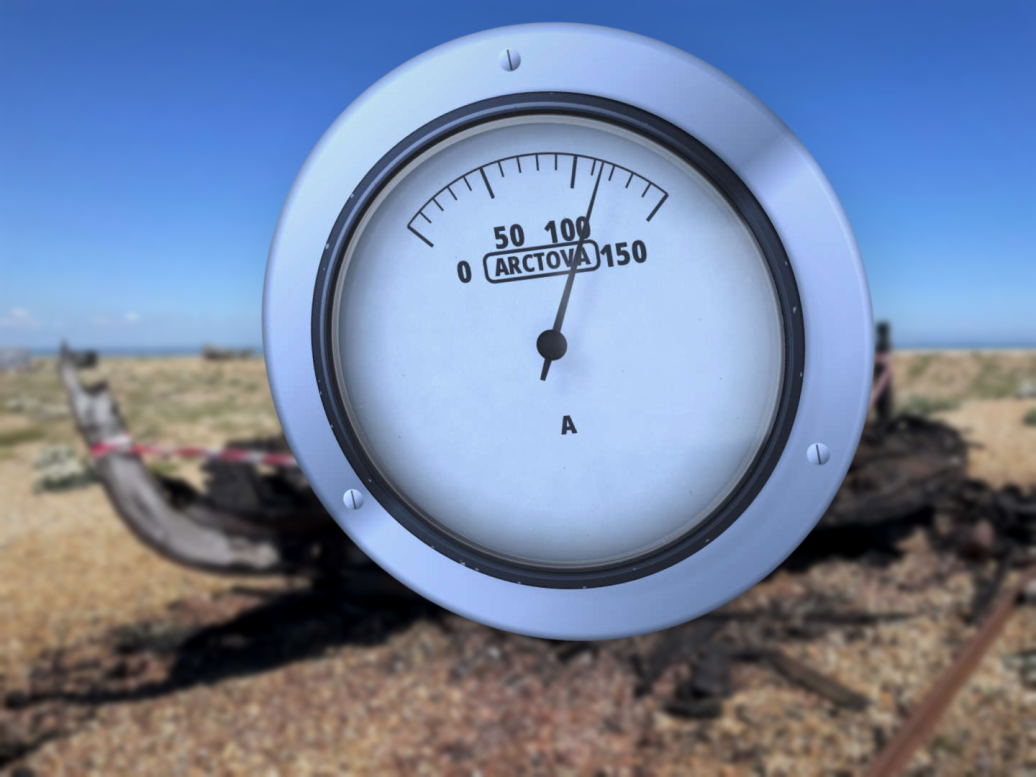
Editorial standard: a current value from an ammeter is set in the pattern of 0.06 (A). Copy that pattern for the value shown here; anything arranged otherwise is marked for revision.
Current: 115 (A)
